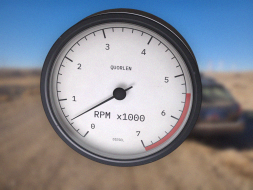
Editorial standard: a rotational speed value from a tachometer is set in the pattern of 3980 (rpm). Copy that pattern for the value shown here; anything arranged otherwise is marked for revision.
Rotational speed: 500 (rpm)
